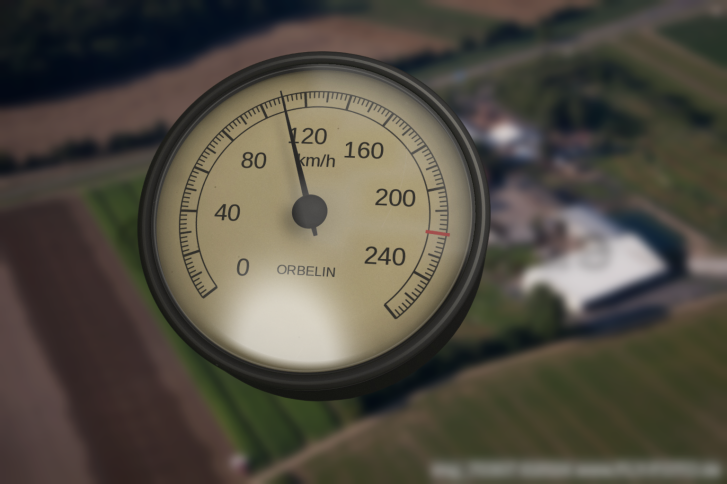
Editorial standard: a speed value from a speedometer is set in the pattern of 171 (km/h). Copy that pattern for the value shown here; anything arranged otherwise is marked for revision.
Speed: 110 (km/h)
